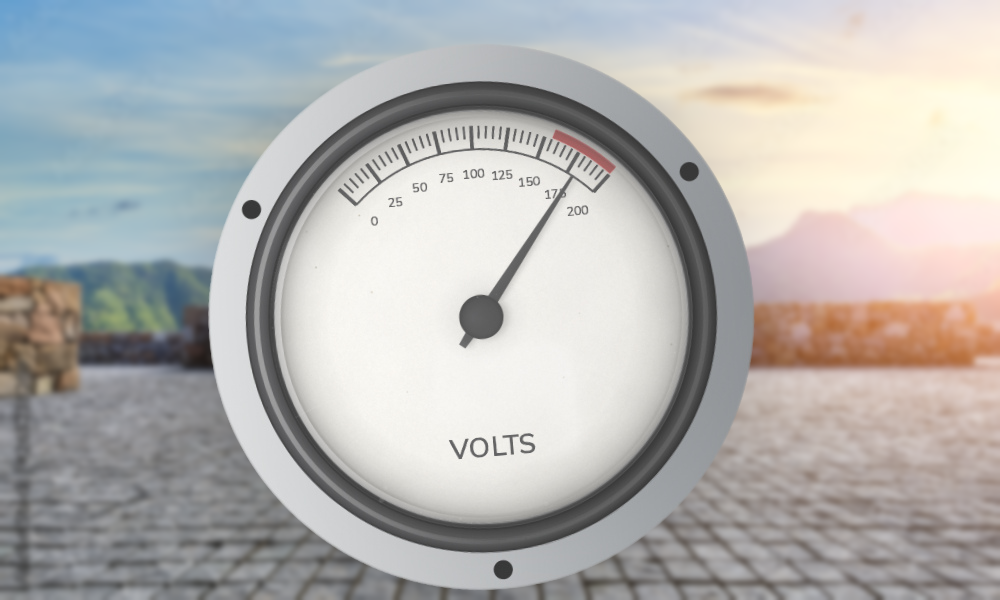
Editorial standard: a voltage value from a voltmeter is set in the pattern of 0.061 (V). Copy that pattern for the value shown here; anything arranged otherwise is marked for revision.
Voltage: 180 (V)
